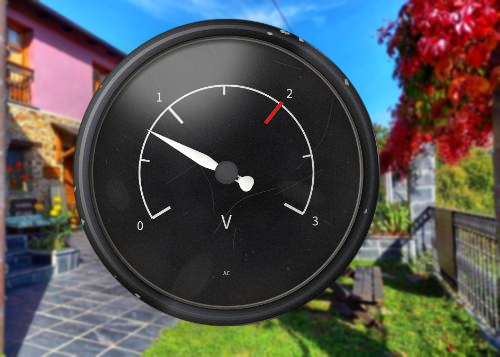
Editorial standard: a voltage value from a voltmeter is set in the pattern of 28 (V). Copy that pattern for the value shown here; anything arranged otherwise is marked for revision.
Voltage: 0.75 (V)
